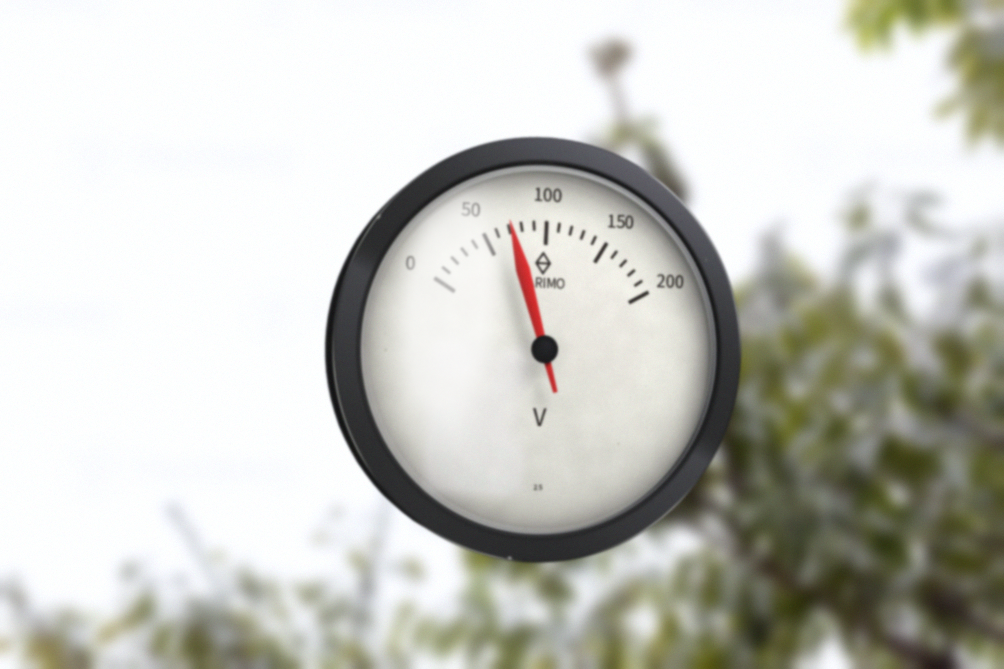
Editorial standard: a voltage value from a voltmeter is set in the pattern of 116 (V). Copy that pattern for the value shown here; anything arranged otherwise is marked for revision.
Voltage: 70 (V)
